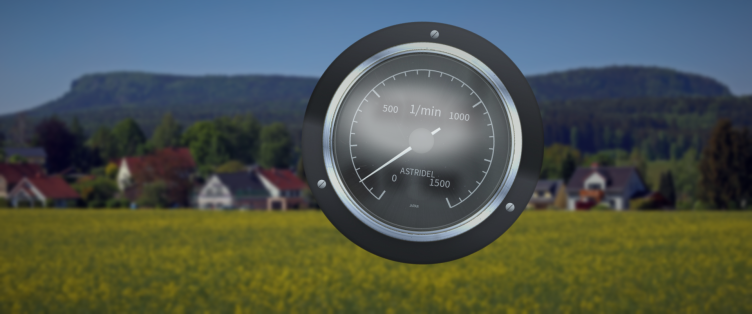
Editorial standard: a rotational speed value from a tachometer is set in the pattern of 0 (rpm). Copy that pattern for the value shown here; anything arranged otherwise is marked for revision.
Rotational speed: 100 (rpm)
